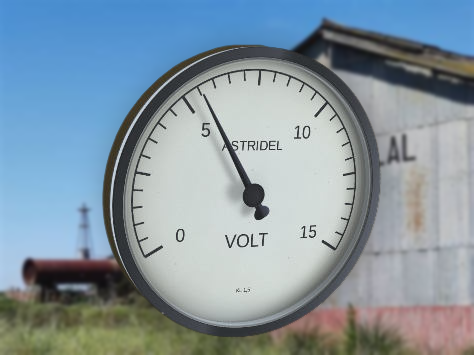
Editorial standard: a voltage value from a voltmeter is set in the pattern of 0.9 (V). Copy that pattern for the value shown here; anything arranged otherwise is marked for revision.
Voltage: 5.5 (V)
